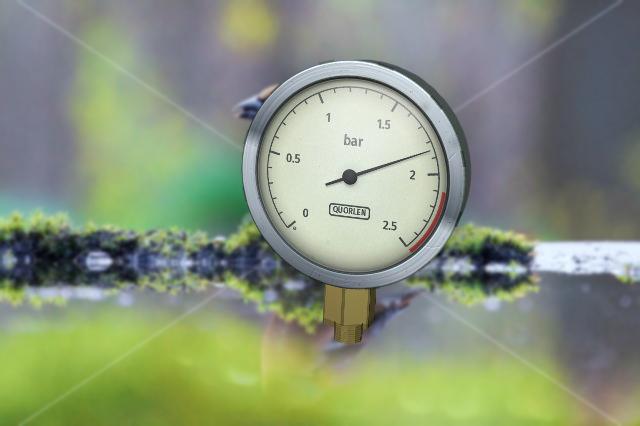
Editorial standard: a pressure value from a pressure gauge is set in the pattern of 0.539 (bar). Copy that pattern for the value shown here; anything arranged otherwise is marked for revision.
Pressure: 1.85 (bar)
